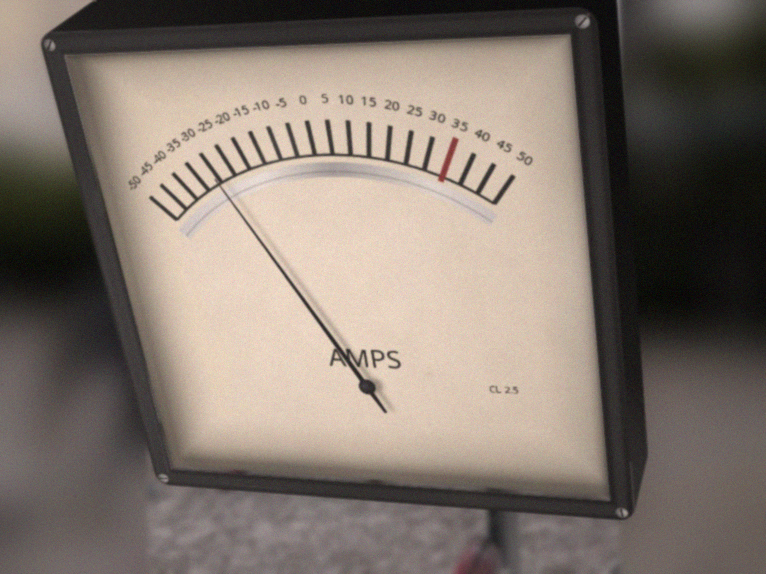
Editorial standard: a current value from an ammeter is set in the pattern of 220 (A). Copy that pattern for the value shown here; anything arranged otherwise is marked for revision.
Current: -30 (A)
